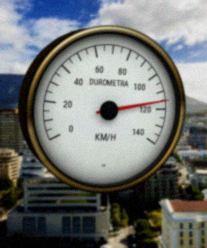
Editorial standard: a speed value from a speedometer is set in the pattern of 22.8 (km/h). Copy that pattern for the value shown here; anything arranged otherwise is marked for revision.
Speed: 115 (km/h)
